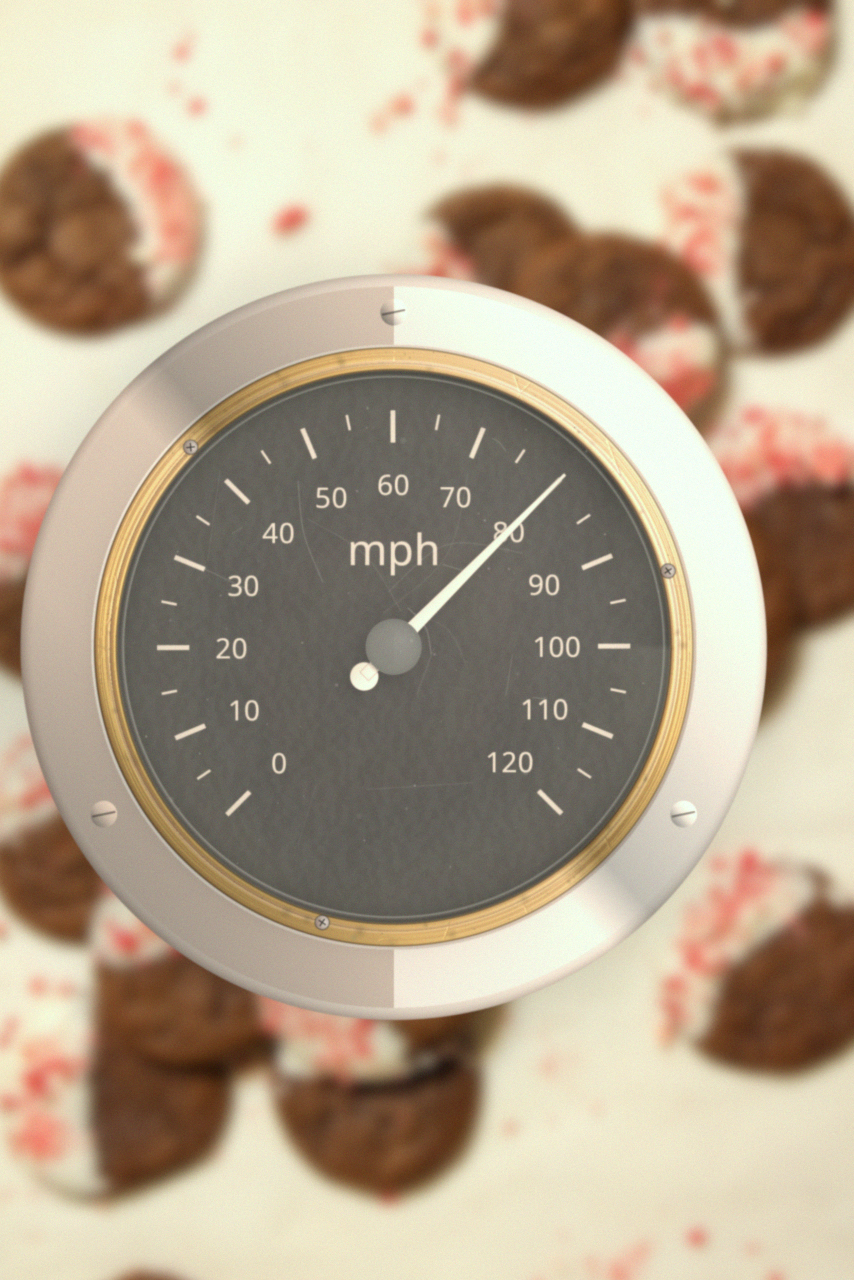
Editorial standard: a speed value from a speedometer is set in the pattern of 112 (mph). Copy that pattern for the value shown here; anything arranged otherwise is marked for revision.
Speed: 80 (mph)
